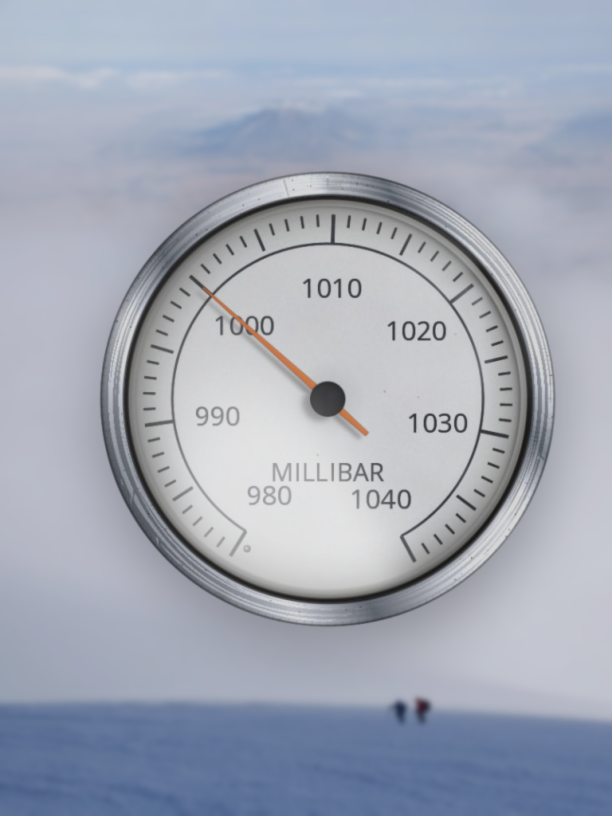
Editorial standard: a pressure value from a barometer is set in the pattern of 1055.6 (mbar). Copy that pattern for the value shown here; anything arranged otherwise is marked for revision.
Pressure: 1000 (mbar)
